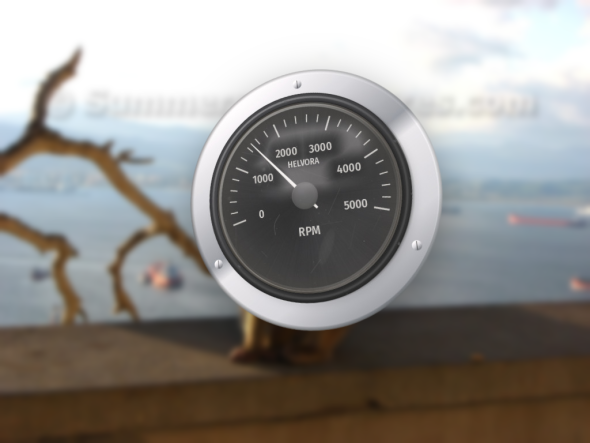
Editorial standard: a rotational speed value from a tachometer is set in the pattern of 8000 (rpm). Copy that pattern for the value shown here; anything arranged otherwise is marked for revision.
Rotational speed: 1500 (rpm)
